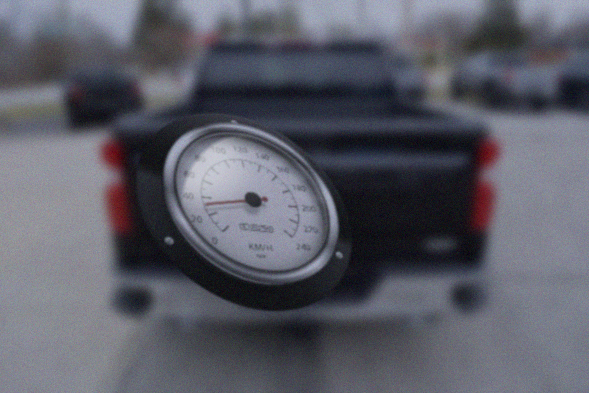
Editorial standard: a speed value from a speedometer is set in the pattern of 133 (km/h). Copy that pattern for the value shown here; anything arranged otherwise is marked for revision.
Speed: 30 (km/h)
